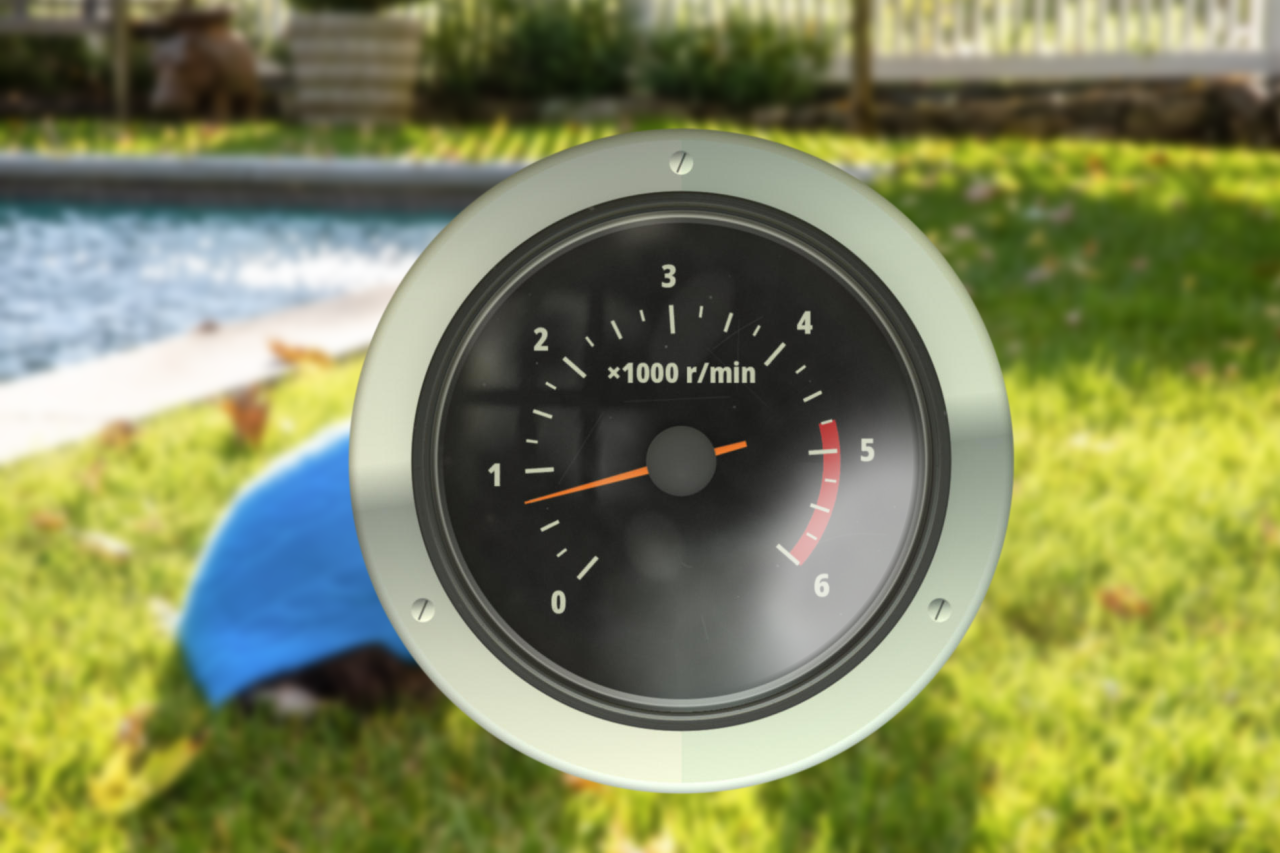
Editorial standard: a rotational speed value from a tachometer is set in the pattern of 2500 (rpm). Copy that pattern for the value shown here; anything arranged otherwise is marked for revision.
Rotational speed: 750 (rpm)
